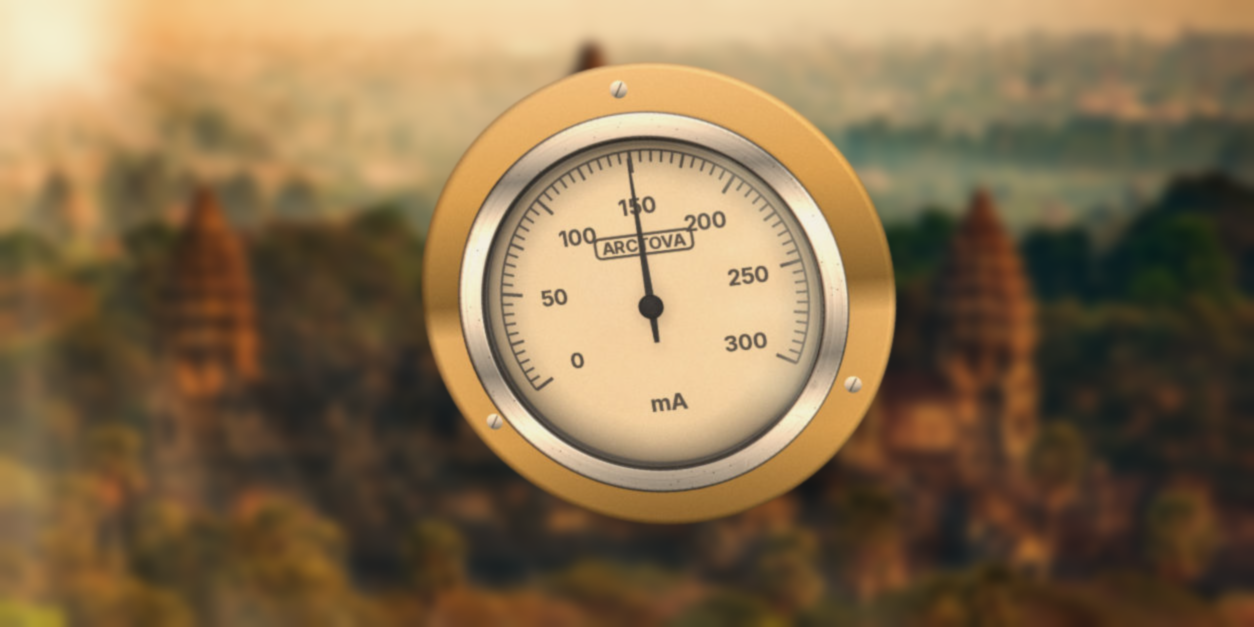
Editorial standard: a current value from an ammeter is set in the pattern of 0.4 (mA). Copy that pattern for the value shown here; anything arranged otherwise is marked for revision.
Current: 150 (mA)
